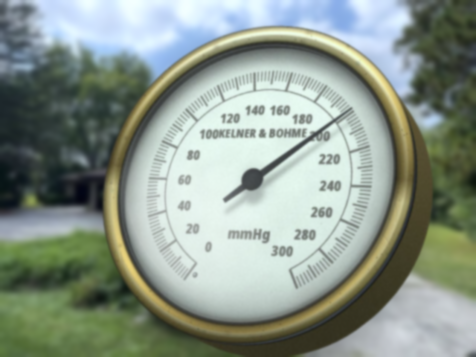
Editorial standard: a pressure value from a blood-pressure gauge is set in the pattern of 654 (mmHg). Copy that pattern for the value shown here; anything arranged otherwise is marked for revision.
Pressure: 200 (mmHg)
